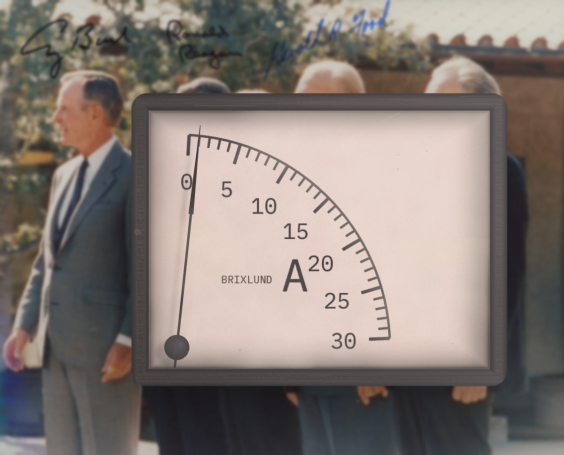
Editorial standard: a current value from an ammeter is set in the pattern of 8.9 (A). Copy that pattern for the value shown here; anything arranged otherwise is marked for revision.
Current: 1 (A)
